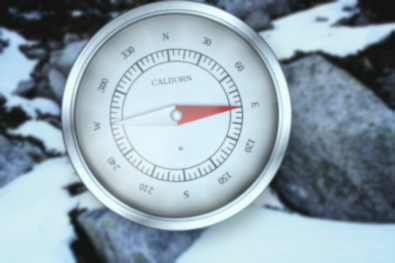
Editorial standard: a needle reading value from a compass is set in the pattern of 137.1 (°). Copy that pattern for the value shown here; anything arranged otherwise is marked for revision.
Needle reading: 90 (°)
